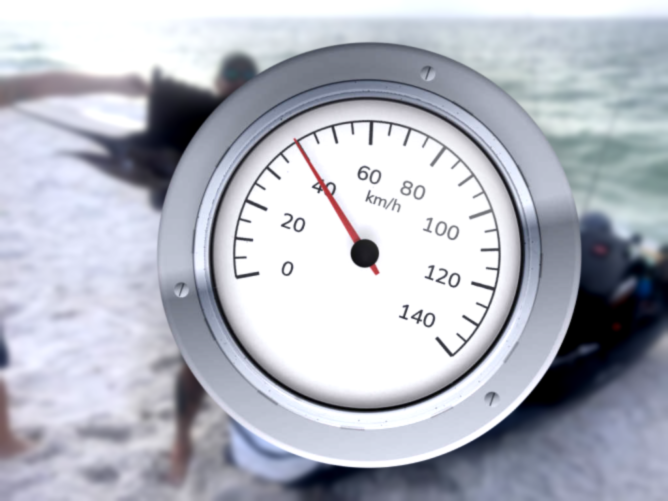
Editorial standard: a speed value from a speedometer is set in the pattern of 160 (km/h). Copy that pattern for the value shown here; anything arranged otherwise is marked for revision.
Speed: 40 (km/h)
